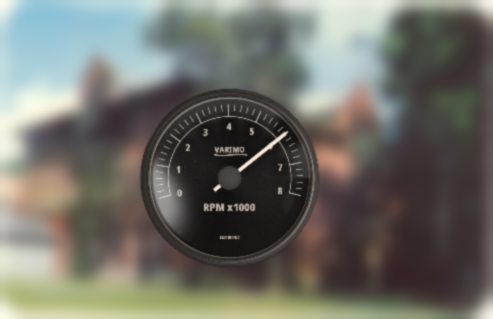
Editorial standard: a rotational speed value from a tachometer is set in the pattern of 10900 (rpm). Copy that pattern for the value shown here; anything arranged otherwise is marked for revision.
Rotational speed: 6000 (rpm)
